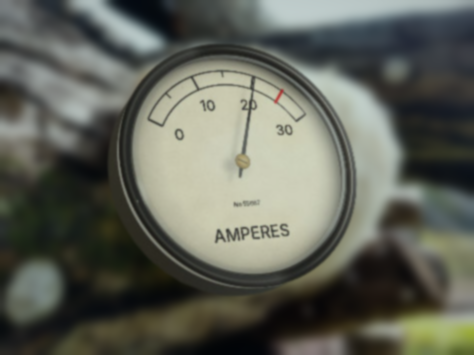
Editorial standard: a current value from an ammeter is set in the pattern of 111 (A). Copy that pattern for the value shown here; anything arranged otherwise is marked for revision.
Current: 20 (A)
